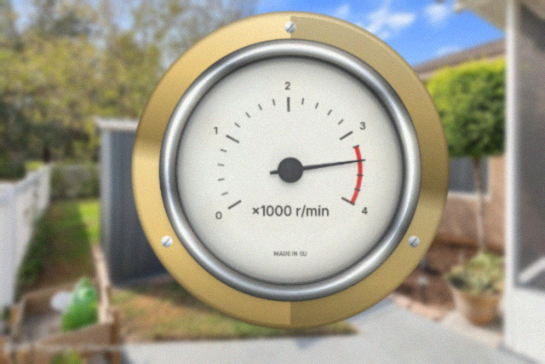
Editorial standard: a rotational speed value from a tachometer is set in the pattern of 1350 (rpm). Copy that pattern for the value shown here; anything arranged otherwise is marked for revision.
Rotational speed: 3400 (rpm)
